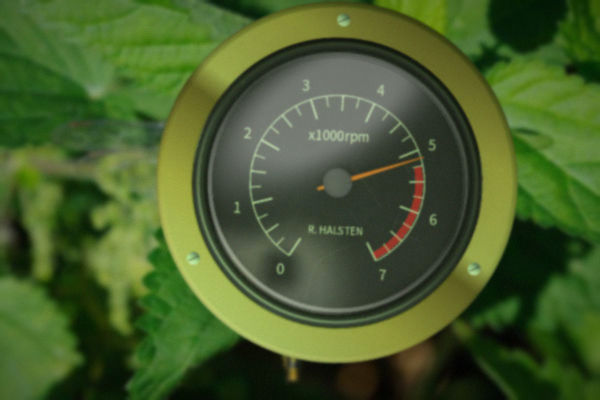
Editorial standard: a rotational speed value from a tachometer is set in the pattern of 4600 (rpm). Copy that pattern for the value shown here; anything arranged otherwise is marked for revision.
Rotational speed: 5125 (rpm)
